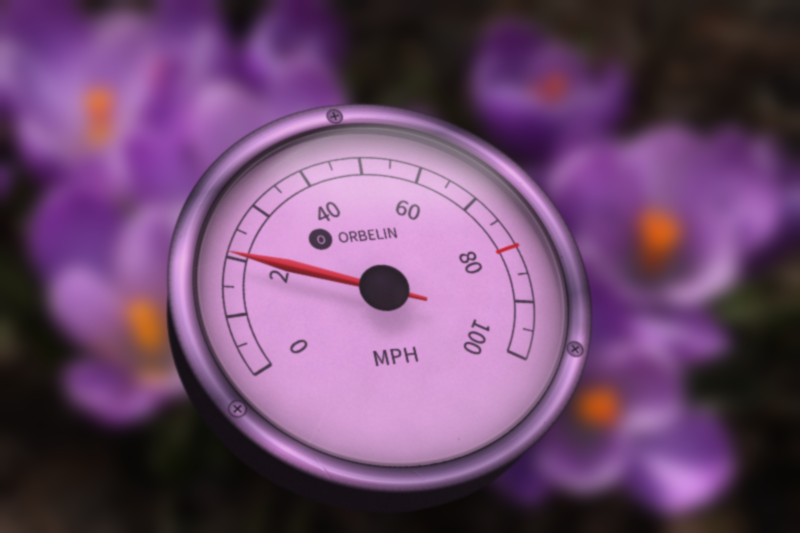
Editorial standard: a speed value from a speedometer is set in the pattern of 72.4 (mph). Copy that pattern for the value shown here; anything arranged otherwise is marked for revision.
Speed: 20 (mph)
